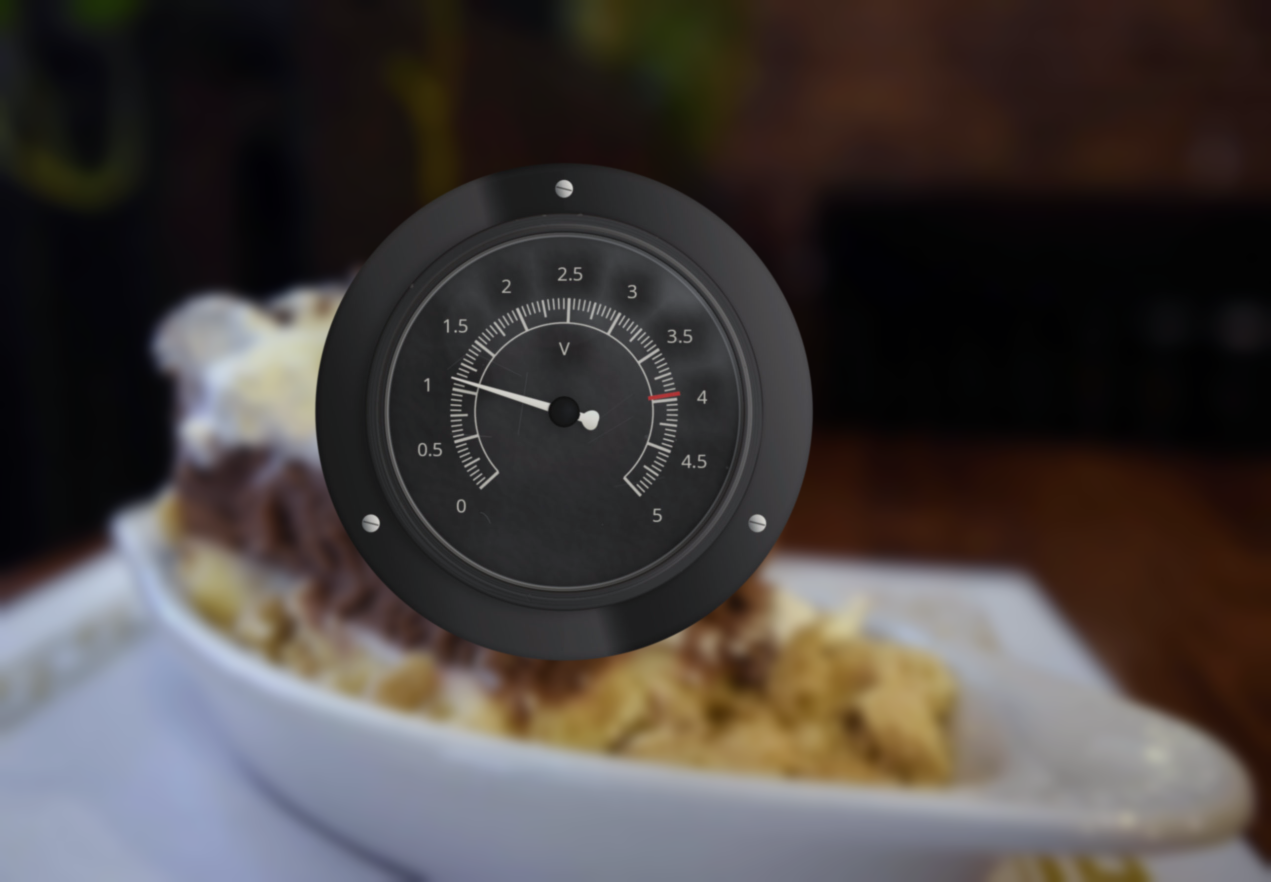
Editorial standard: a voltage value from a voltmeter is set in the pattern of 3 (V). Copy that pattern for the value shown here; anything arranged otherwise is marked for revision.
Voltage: 1.1 (V)
